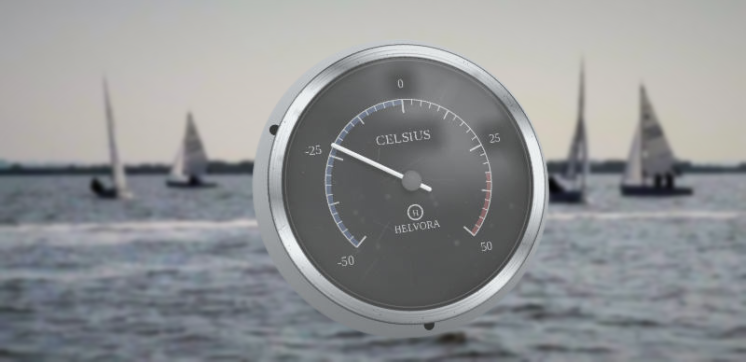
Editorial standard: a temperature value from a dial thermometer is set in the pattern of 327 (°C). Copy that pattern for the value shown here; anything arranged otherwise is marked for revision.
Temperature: -22.5 (°C)
